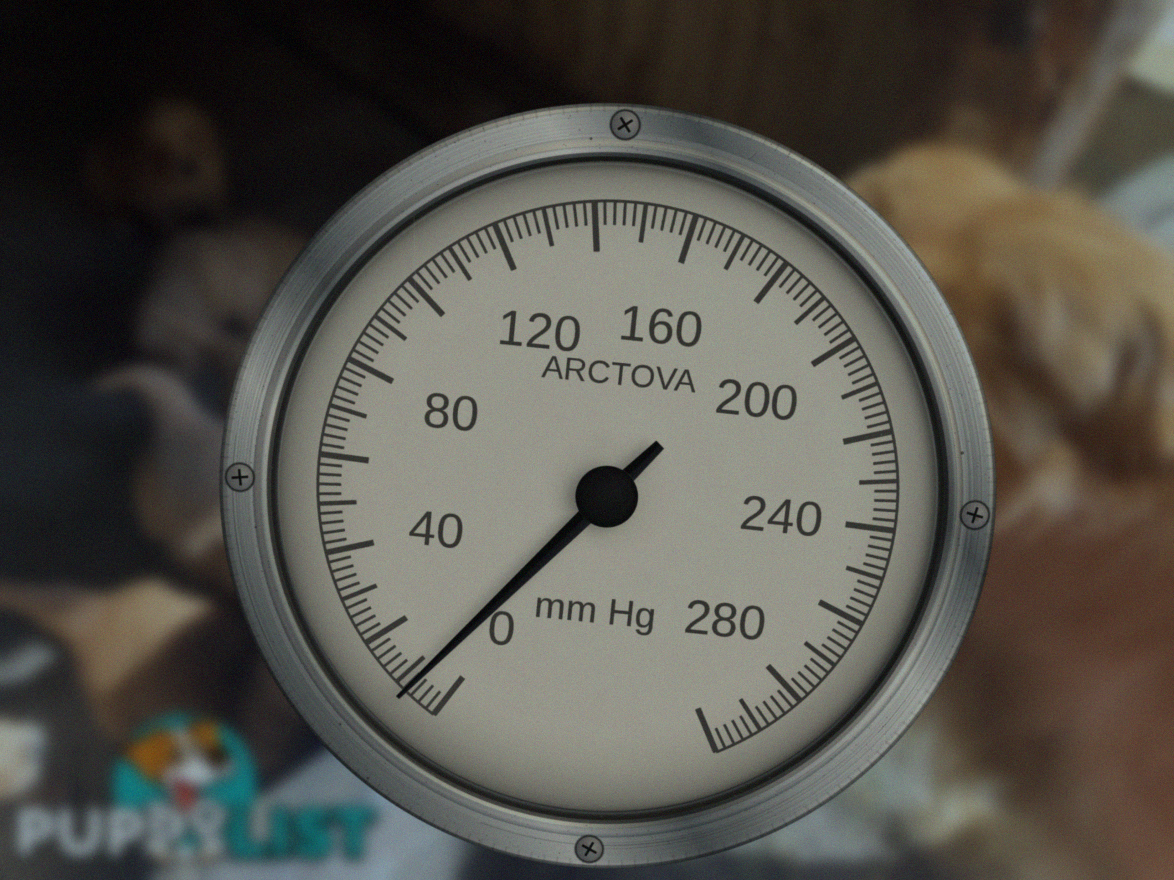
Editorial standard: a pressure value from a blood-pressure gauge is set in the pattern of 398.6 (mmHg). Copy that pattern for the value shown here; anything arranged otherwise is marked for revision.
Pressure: 8 (mmHg)
